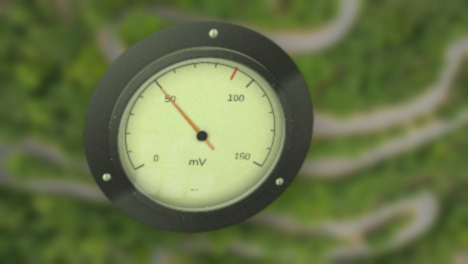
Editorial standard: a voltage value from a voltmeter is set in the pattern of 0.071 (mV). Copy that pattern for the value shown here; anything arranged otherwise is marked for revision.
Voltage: 50 (mV)
